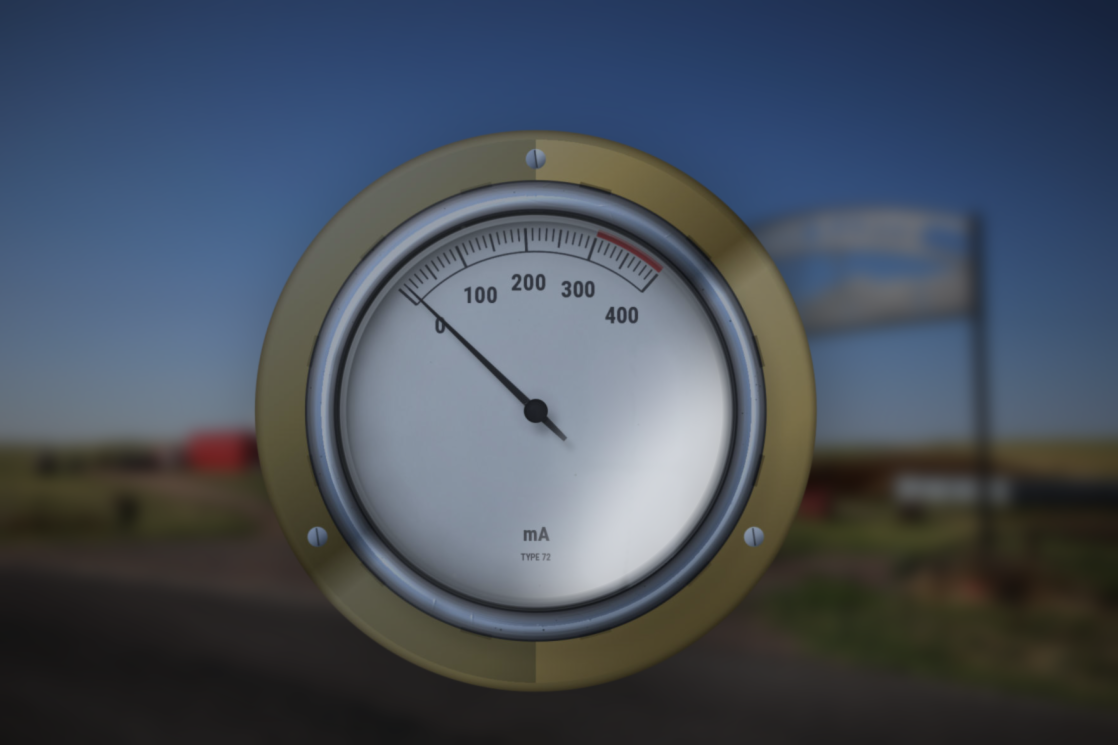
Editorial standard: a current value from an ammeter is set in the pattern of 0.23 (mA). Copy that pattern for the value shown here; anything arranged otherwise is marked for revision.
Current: 10 (mA)
